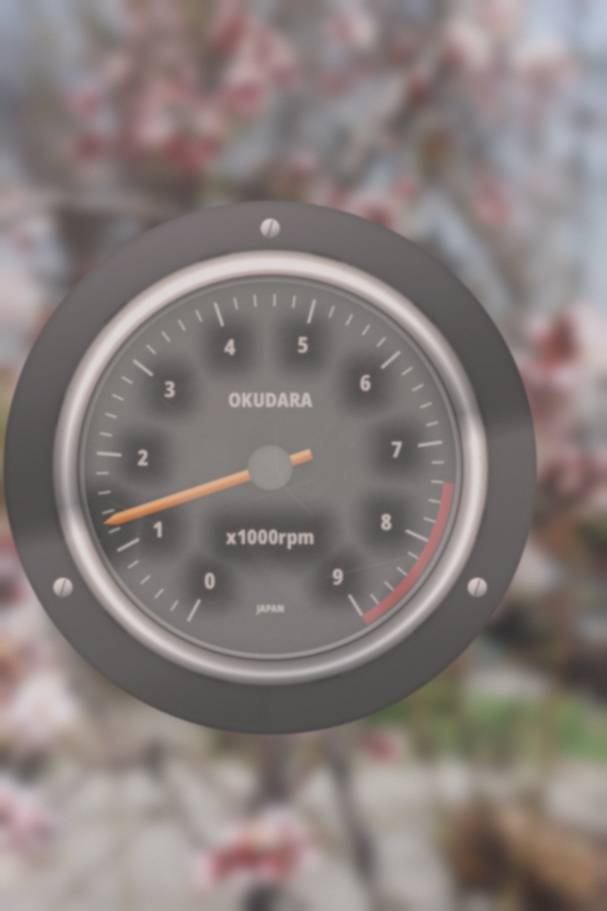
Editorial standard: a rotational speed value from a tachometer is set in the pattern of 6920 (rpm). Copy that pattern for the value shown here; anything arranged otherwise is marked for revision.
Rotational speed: 1300 (rpm)
